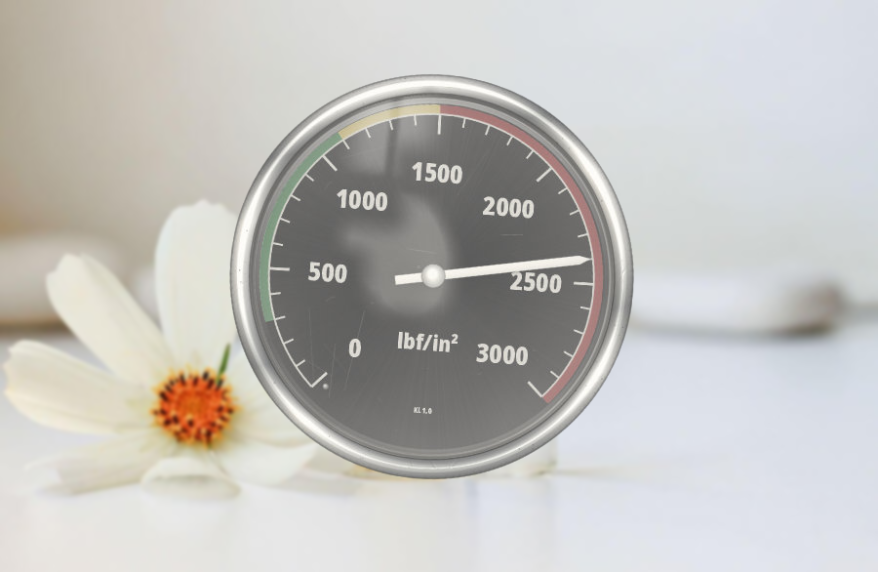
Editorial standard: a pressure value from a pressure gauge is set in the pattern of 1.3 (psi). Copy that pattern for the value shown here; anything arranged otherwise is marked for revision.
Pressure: 2400 (psi)
